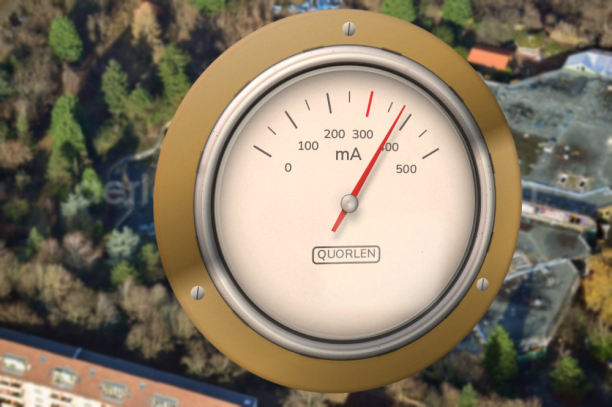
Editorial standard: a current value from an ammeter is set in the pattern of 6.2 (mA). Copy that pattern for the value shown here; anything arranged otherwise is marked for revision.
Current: 375 (mA)
